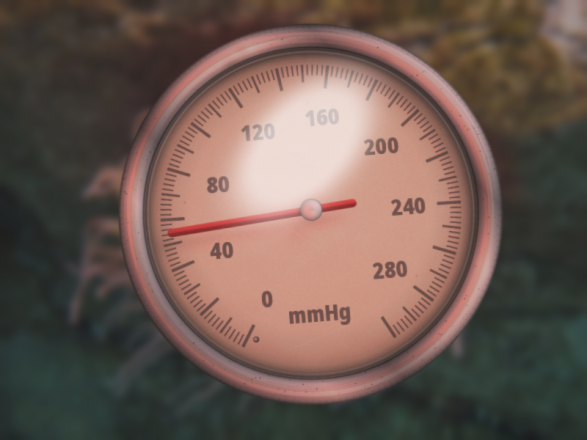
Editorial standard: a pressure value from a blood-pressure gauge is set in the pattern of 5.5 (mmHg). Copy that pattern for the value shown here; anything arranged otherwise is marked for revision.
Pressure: 54 (mmHg)
